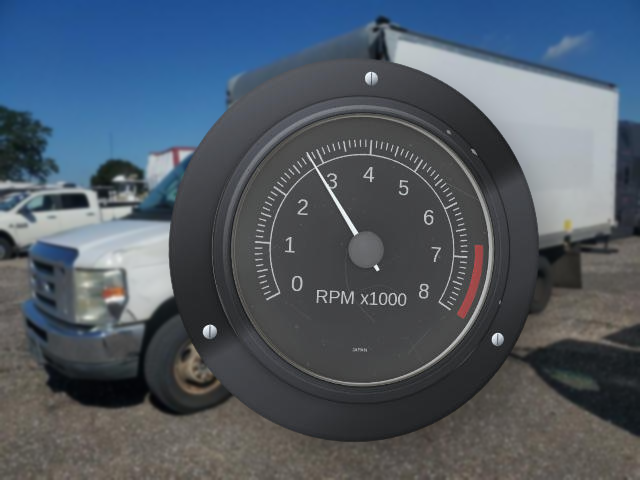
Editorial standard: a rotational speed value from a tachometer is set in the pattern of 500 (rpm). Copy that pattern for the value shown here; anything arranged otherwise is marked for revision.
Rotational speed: 2800 (rpm)
